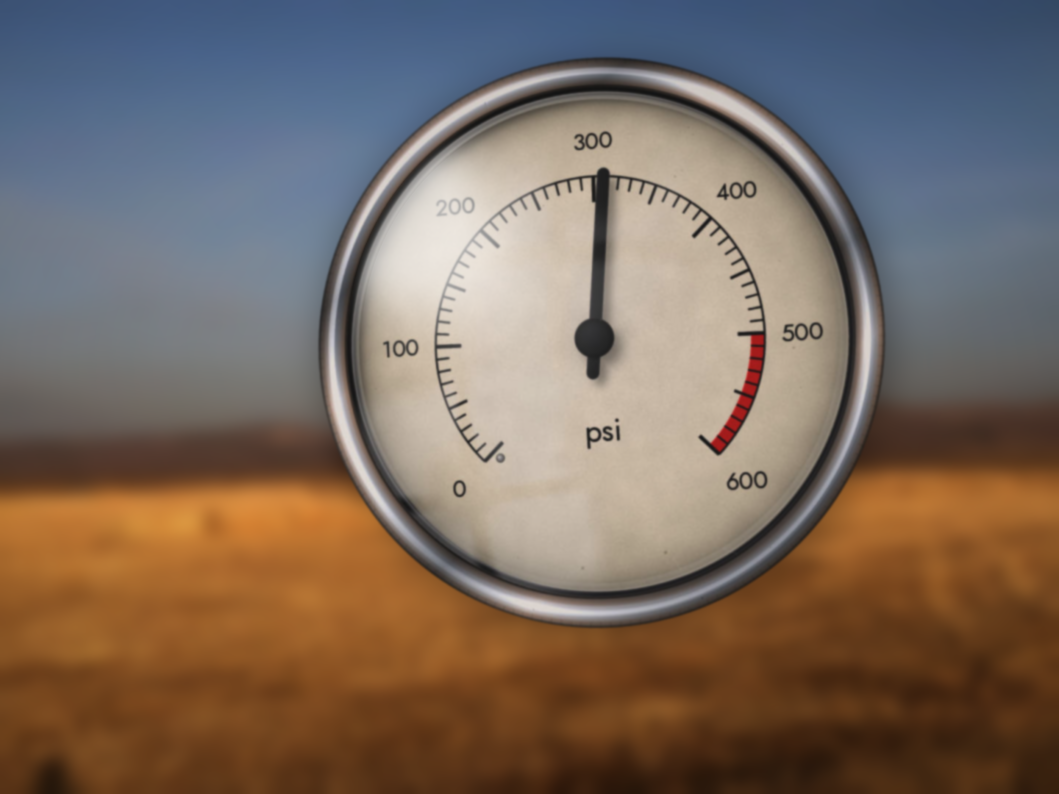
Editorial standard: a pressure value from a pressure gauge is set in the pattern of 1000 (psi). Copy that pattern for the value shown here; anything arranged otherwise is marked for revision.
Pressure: 310 (psi)
